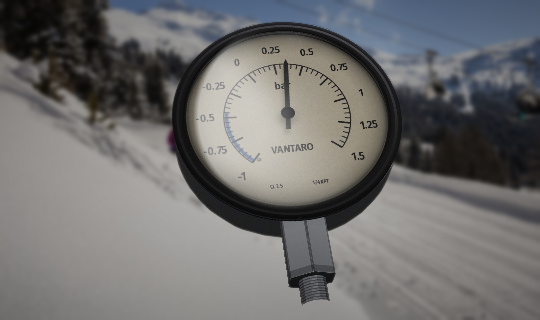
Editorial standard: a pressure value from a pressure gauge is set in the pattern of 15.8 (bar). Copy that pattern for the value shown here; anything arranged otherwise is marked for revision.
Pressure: 0.35 (bar)
